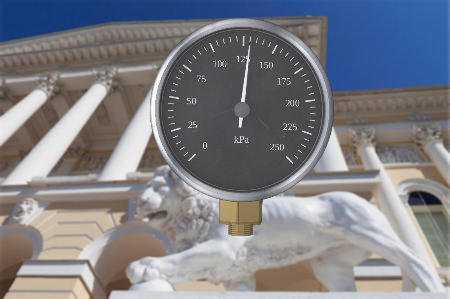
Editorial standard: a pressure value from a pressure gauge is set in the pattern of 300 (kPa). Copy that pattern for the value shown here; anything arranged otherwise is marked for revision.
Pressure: 130 (kPa)
